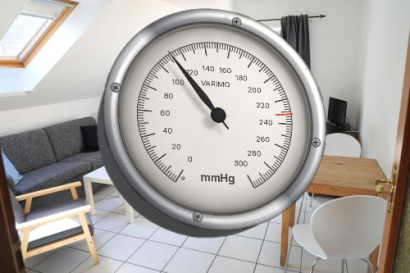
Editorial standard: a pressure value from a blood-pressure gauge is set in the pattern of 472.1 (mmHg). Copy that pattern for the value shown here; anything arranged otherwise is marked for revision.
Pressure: 110 (mmHg)
